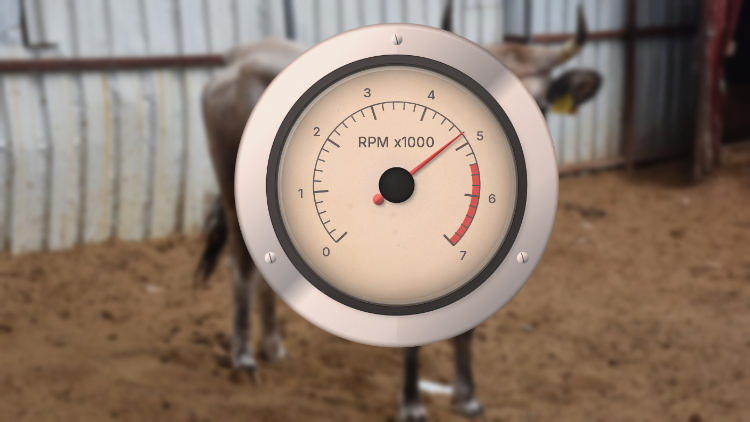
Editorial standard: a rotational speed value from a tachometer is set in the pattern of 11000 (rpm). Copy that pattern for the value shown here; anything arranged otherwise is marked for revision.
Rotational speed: 4800 (rpm)
